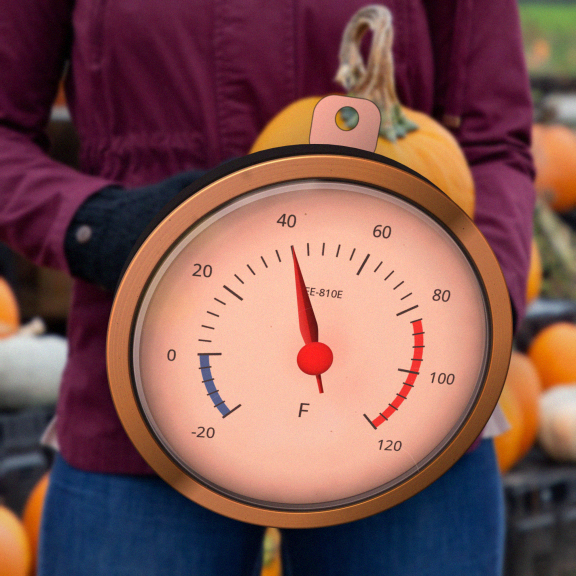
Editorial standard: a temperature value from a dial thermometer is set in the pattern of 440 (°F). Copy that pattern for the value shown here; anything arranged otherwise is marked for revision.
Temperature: 40 (°F)
